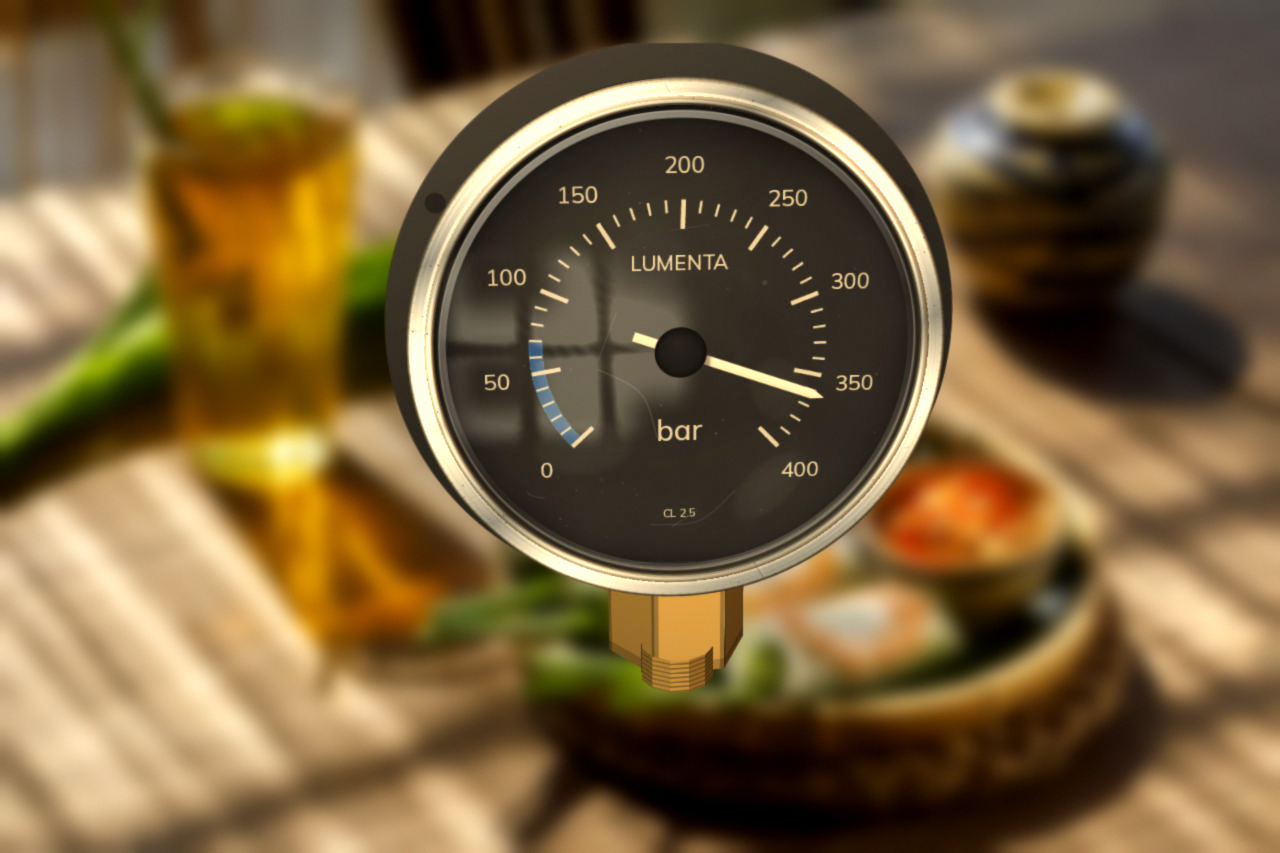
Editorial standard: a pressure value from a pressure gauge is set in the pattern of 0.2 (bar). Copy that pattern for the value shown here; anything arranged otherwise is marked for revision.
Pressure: 360 (bar)
